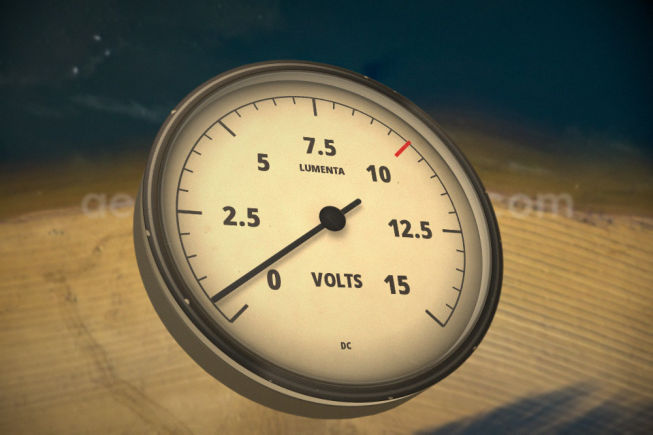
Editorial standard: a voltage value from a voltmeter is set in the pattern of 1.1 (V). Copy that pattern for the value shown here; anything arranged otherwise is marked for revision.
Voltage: 0.5 (V)
